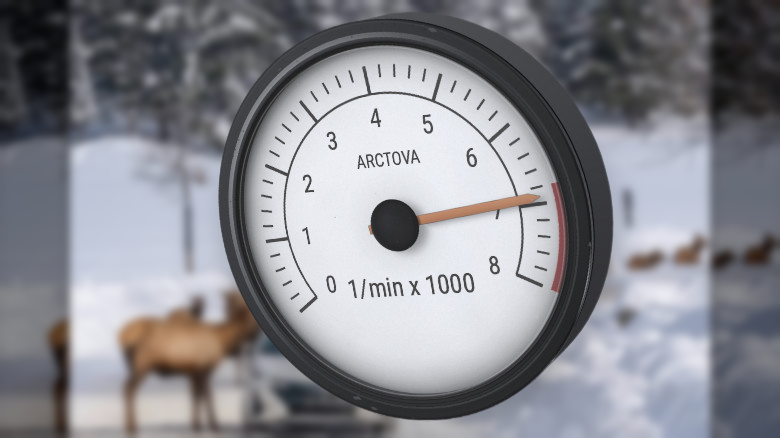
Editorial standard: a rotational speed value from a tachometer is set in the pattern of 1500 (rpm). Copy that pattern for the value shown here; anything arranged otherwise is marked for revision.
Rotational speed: 6900 (rpm)
